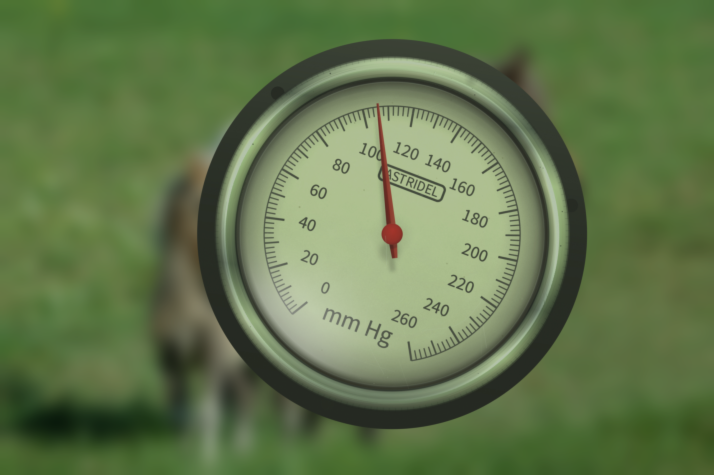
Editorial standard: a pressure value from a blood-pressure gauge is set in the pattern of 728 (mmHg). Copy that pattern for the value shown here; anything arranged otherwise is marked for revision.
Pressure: 106 (mmHg)
